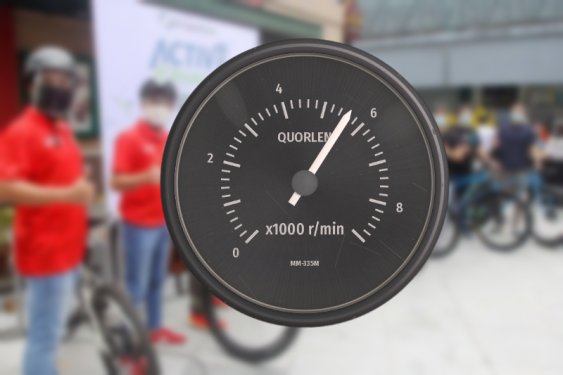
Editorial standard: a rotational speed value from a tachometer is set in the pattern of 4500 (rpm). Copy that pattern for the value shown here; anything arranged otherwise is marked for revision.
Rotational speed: 5600 (rpm)
